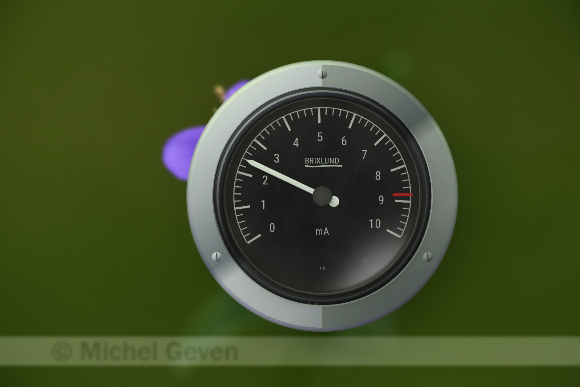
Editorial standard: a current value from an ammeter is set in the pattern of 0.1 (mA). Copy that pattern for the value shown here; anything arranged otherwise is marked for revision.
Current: 2.4 (mA)
